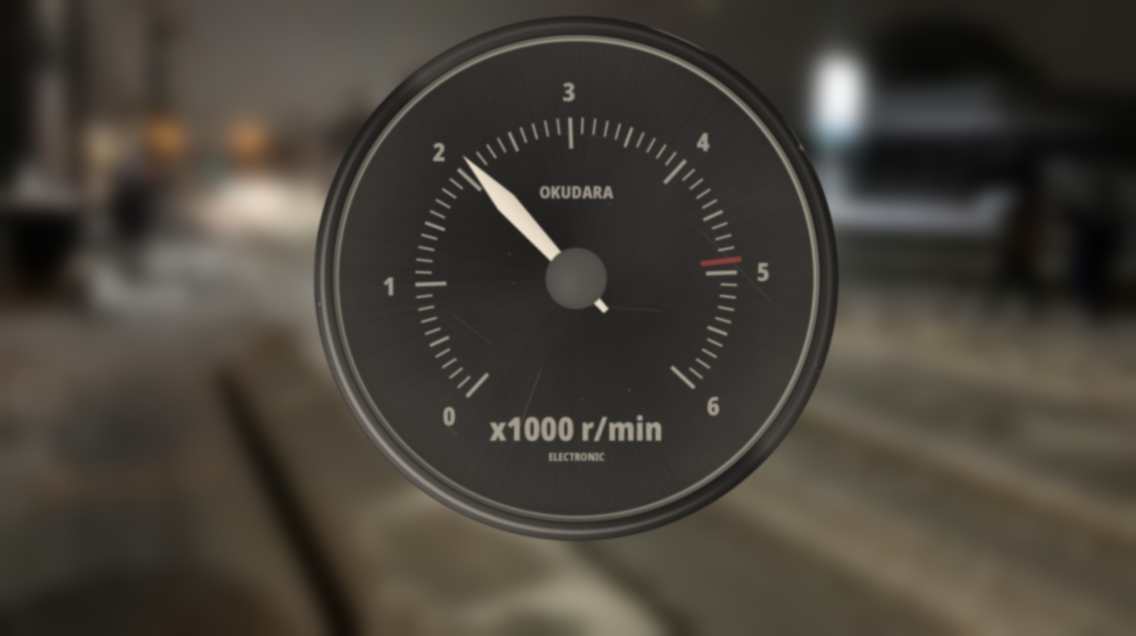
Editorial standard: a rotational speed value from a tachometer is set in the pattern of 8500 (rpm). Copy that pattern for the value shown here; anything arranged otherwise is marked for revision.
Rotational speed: 2100 (rpm)
